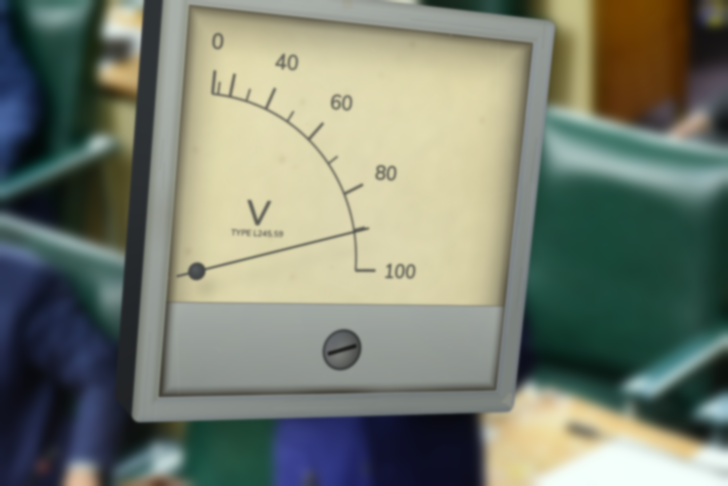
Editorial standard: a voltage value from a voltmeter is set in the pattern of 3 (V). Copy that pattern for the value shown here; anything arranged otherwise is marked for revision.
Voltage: 90 (V)
